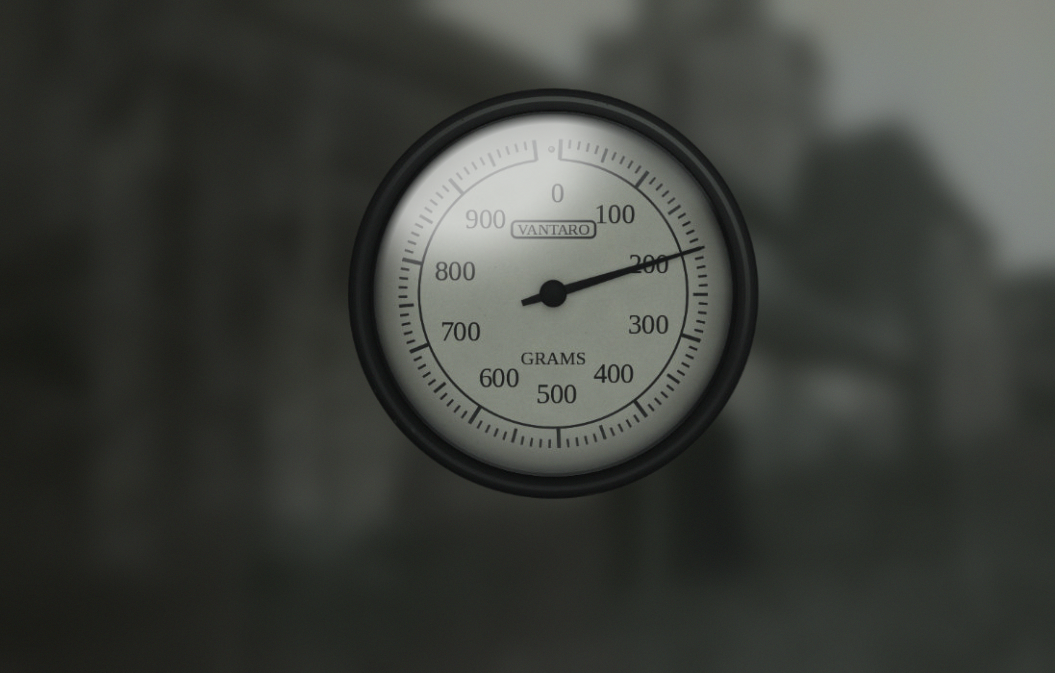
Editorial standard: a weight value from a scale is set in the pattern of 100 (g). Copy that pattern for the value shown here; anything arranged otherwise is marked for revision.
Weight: 200 (g)
